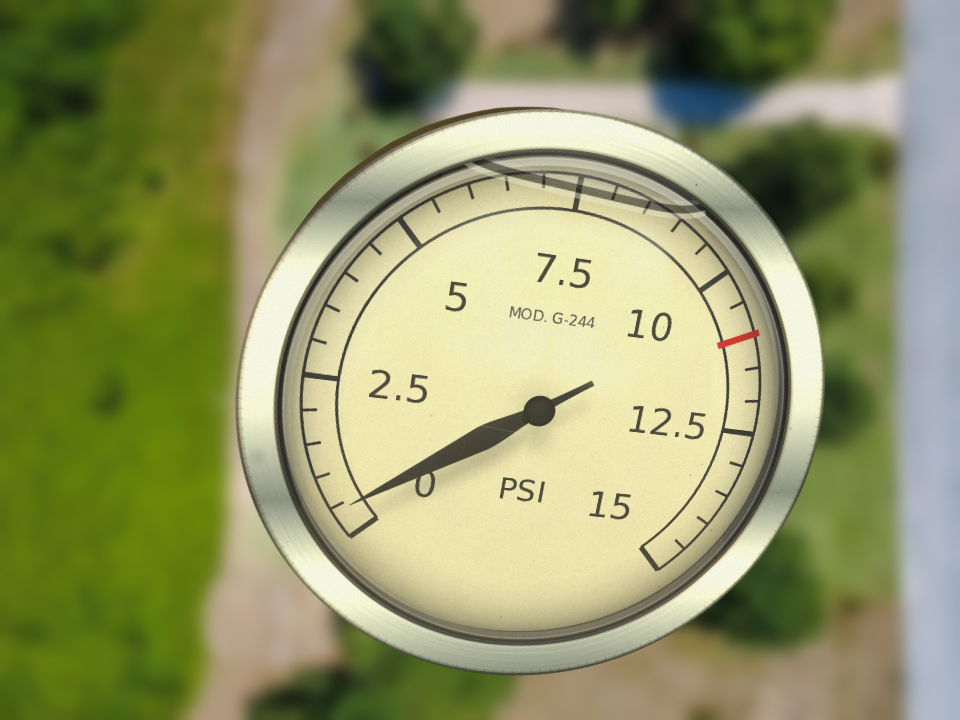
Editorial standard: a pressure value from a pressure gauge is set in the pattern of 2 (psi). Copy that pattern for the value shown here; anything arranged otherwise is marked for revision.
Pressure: 0.5 (psi)
